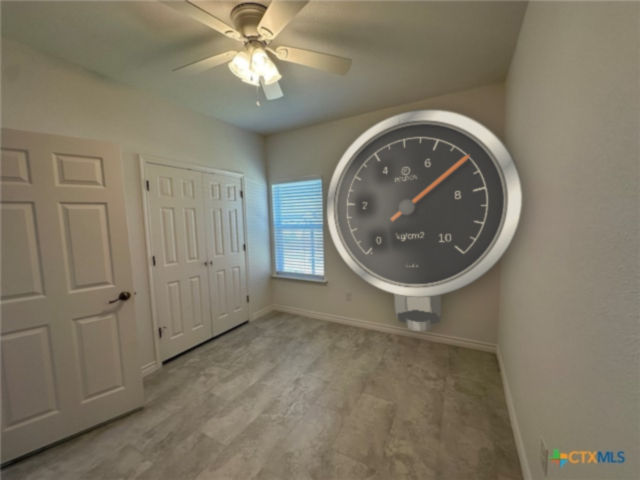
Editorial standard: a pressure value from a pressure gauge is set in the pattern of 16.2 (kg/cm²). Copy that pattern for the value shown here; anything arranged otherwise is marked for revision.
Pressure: 7 (kg/cm²)
